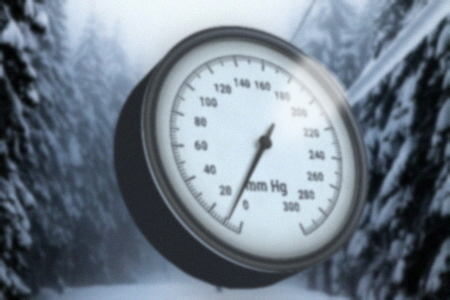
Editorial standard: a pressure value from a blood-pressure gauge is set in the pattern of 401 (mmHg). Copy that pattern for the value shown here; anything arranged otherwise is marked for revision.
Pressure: 10 (mmHg)
